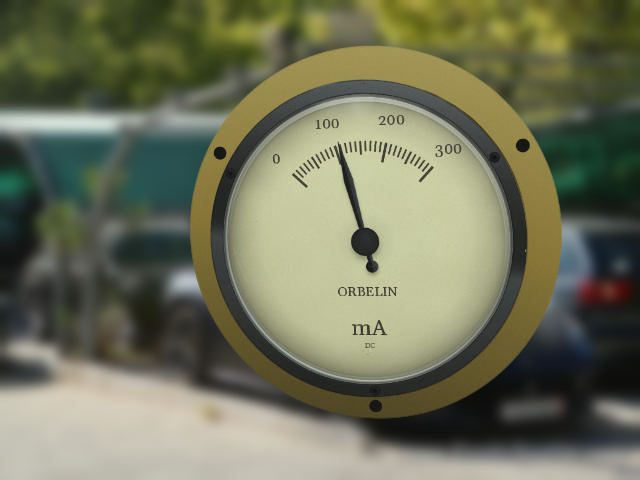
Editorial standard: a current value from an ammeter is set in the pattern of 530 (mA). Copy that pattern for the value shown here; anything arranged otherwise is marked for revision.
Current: 110 (mA)
